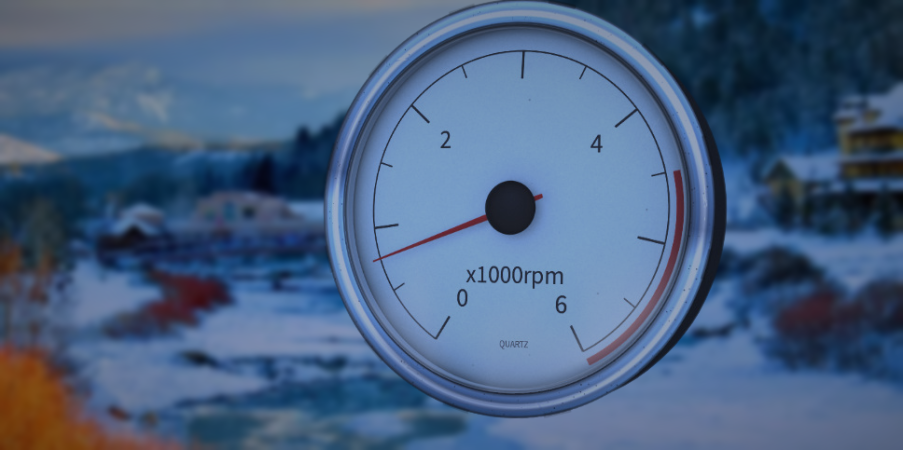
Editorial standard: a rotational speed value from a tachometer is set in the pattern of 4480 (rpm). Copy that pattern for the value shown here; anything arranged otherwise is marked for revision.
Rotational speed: 750 (rpm)
